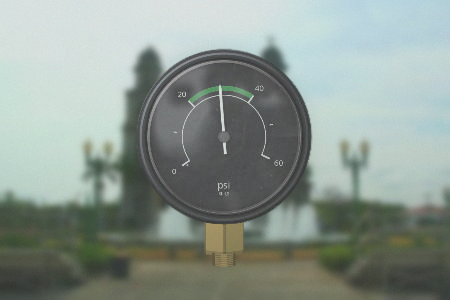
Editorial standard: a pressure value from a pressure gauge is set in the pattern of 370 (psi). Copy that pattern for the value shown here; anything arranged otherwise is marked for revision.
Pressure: 30 (psi)
